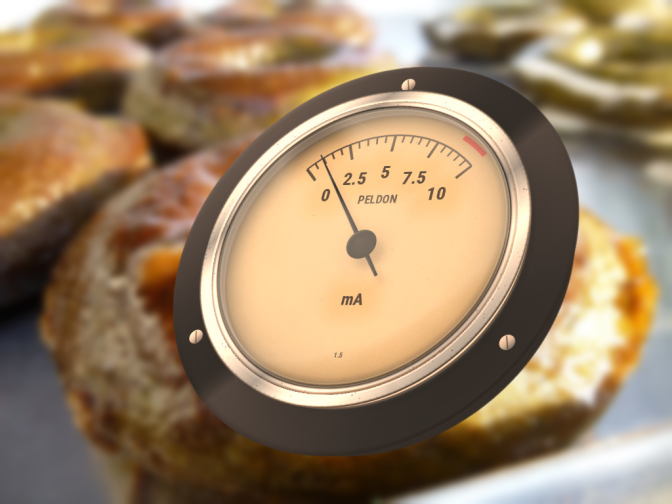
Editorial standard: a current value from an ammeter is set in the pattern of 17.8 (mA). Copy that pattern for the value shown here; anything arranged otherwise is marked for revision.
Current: 1 (mA)
